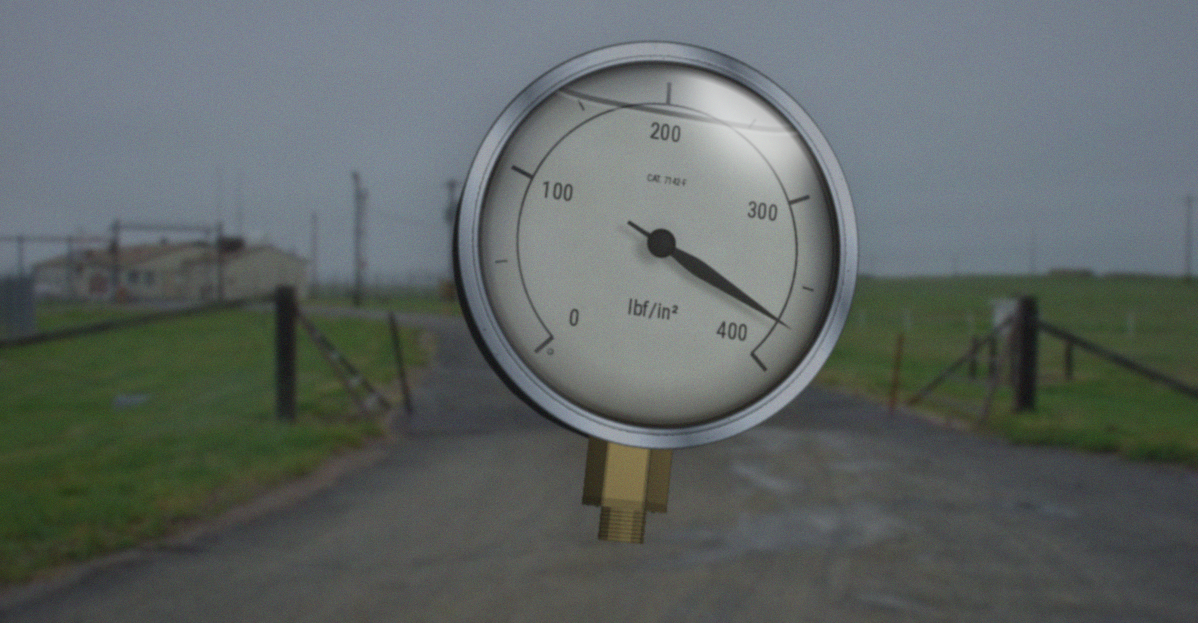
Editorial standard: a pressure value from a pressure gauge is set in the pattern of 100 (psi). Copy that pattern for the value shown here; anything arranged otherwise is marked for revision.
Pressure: 375 (psi)
